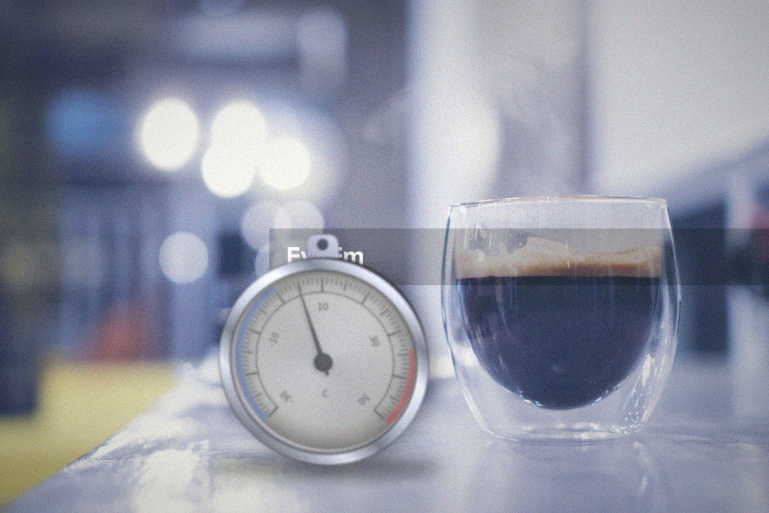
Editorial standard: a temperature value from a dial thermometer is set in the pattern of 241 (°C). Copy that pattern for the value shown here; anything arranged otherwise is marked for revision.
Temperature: 5 (°C)
